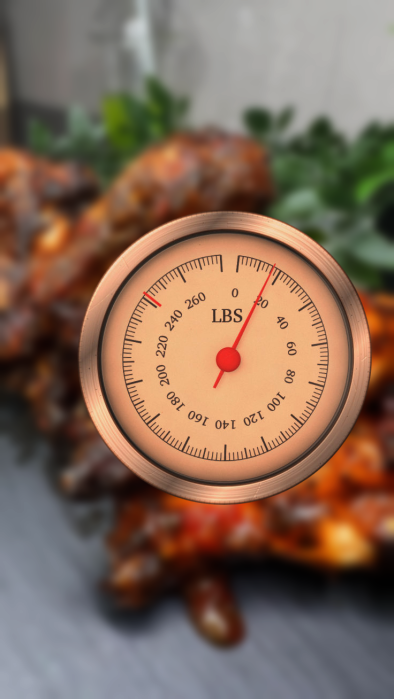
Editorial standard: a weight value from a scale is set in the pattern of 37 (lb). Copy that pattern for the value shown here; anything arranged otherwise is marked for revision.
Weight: 16 (lb)
